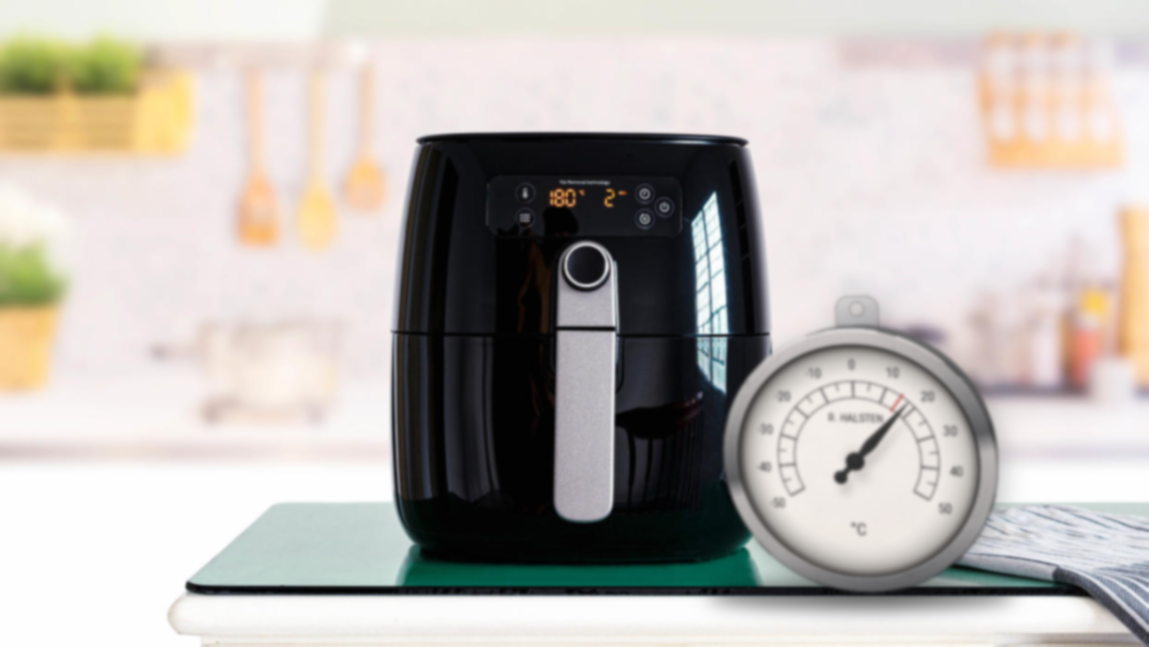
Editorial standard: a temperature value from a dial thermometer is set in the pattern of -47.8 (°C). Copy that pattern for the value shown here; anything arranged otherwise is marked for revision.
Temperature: 17.5 (°C)
